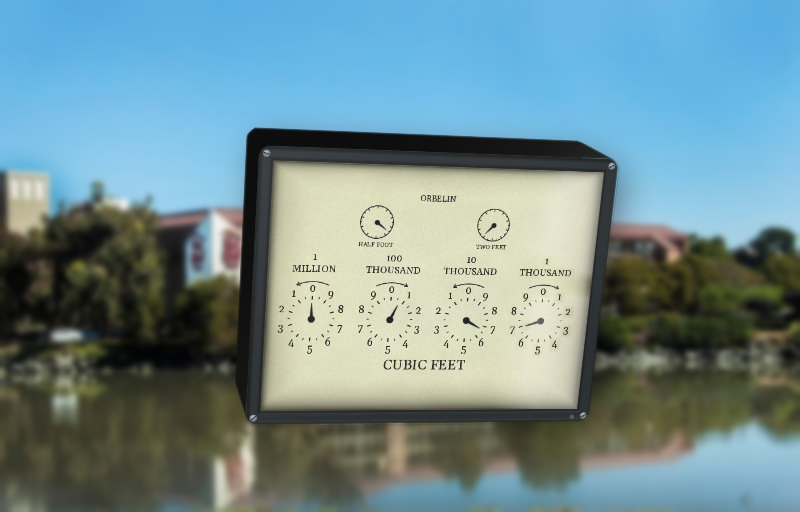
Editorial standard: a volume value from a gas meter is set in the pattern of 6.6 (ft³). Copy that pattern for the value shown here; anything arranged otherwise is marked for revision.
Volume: 6700 (ft³)
